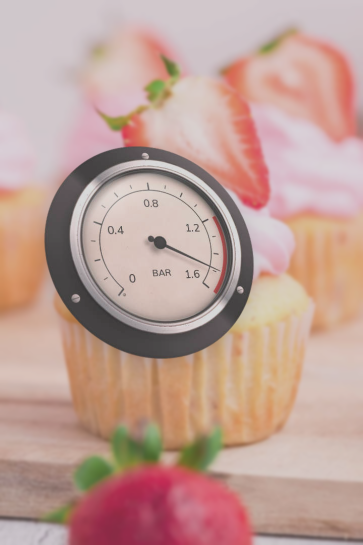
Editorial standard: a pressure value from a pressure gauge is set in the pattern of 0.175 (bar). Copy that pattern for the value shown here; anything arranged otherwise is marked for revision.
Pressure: 1.5 (bar)
